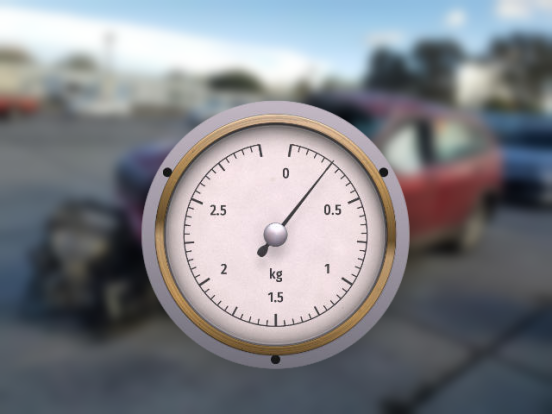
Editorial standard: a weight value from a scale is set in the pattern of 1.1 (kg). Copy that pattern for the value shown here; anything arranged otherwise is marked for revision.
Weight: 0.25 (kg)
